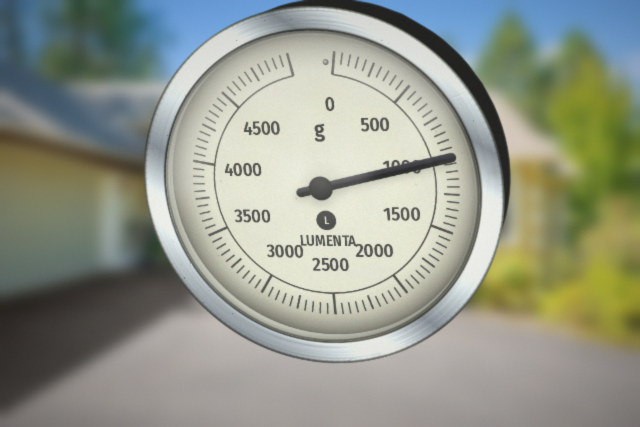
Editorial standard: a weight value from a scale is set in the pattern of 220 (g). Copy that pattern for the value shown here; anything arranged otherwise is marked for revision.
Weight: 1000 (g)
